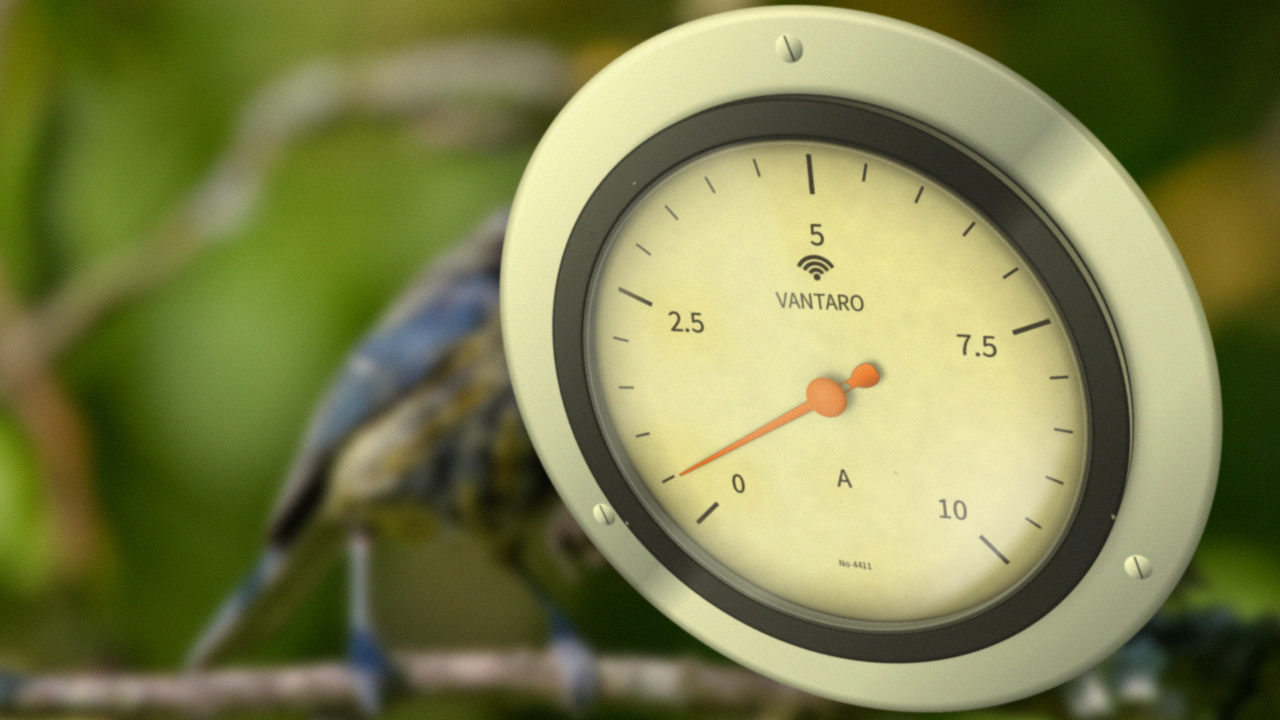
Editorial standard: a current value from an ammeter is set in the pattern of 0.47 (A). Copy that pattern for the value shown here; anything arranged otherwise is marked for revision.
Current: 0.5 (A)
